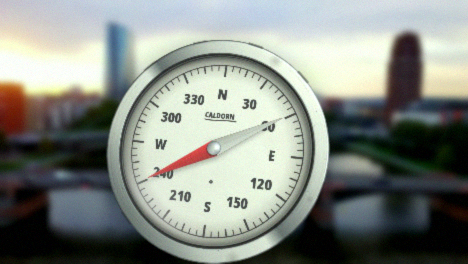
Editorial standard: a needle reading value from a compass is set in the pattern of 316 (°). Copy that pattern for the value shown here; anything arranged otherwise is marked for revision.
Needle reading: 240 (°)
